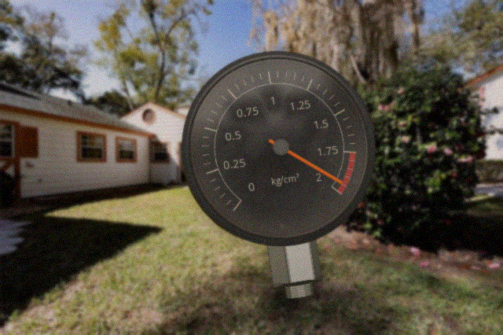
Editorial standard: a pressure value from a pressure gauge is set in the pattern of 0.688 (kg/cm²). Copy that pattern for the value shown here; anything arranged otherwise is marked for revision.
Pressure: 1.95 (kg/cm²)
